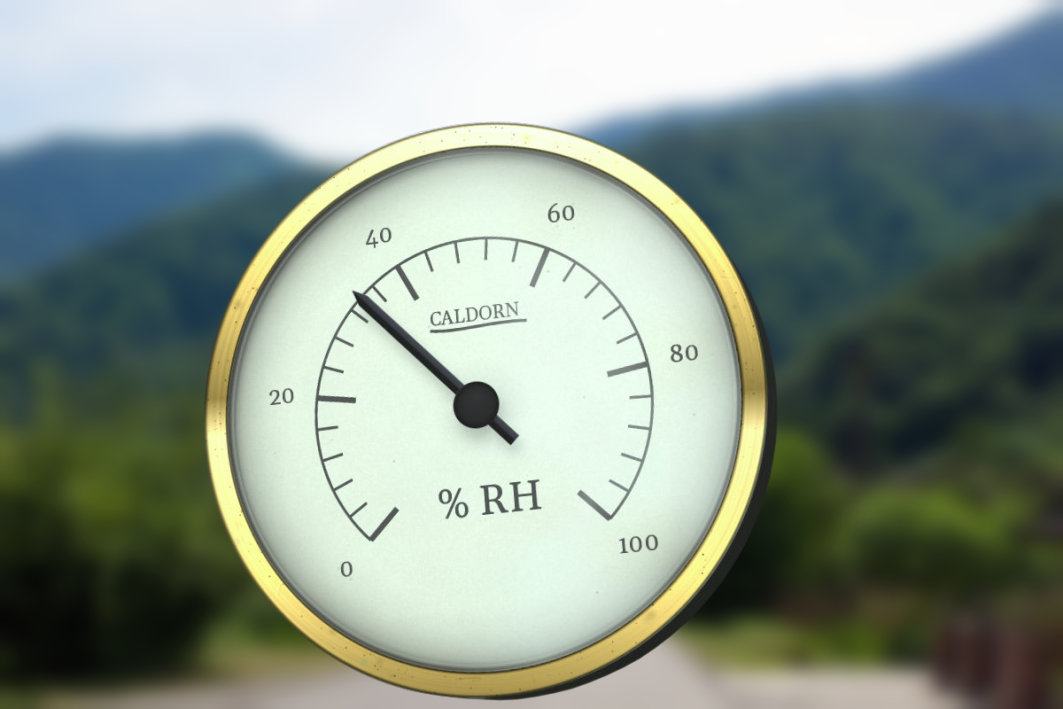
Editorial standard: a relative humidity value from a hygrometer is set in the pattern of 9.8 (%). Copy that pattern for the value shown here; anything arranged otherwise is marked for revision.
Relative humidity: 34 (%)
